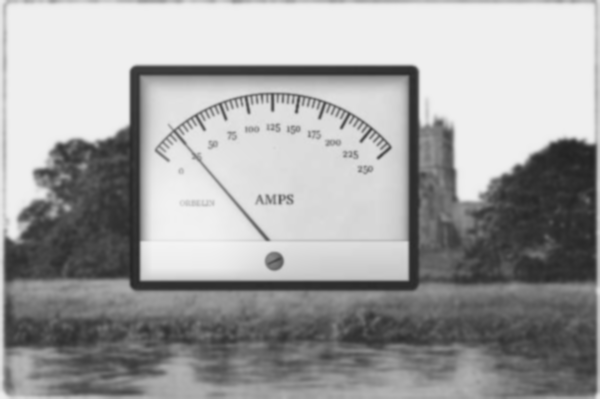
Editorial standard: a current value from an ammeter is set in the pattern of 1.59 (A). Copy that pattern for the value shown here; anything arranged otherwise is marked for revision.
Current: 25 (A)
